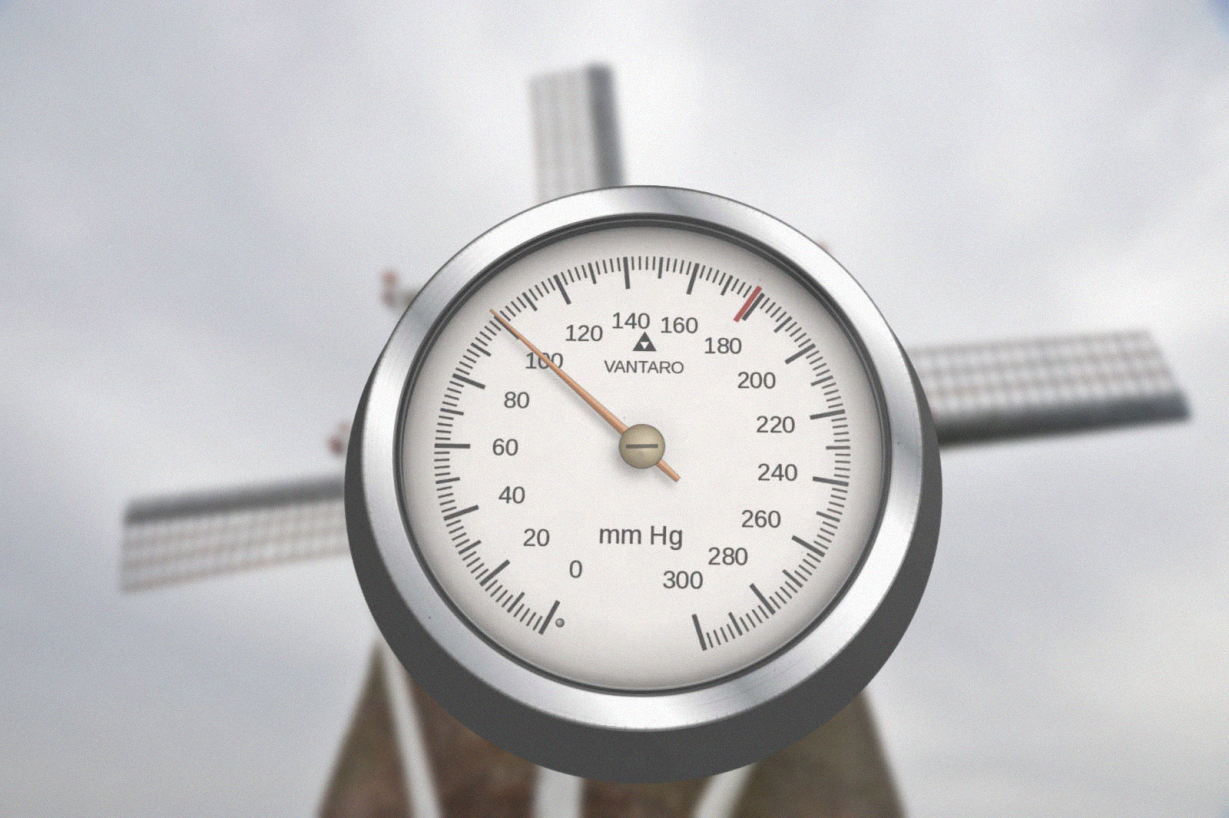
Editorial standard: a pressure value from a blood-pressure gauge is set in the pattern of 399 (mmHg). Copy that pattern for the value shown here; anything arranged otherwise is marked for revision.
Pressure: 100 (mmHg)
